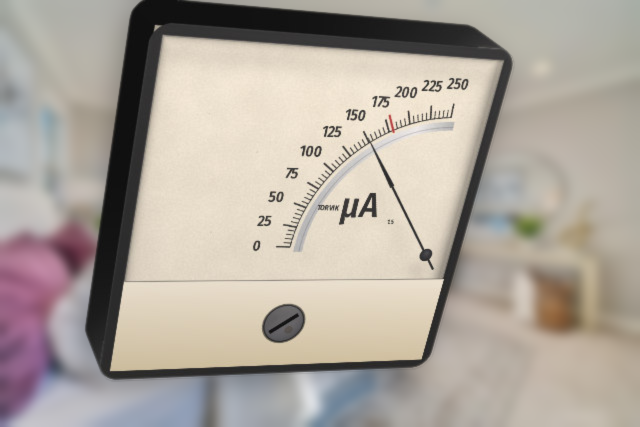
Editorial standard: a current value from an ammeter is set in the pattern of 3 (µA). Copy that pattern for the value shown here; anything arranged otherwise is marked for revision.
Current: 150 (µA)
